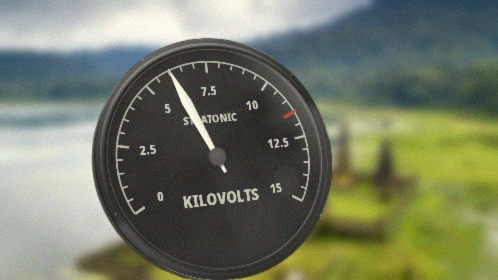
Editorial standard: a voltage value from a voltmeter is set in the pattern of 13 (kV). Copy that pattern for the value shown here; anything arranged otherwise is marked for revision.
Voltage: 6 (kV)
